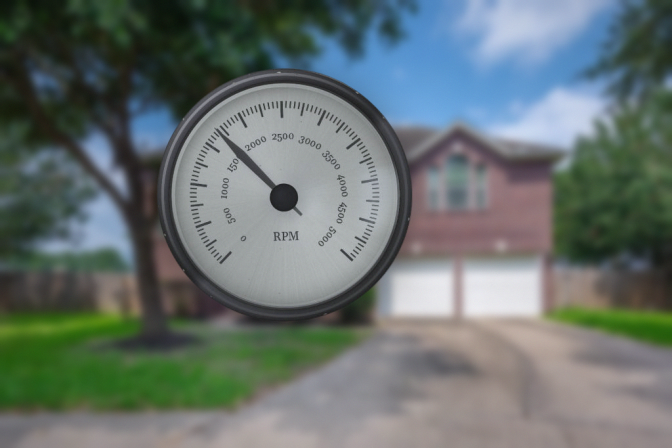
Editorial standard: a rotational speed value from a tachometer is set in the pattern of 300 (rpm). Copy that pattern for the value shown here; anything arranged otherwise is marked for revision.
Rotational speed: 1700 (rpm)
